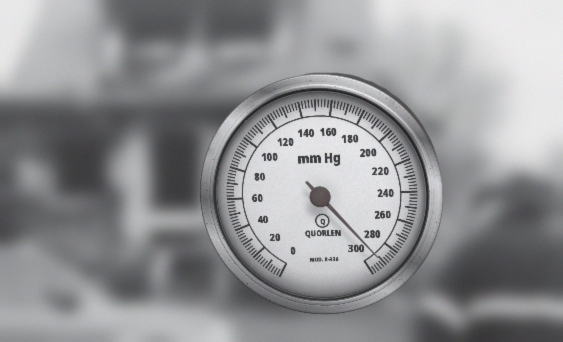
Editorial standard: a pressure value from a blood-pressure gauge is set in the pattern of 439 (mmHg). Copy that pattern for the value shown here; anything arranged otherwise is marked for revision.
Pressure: 290 (mmHg)
